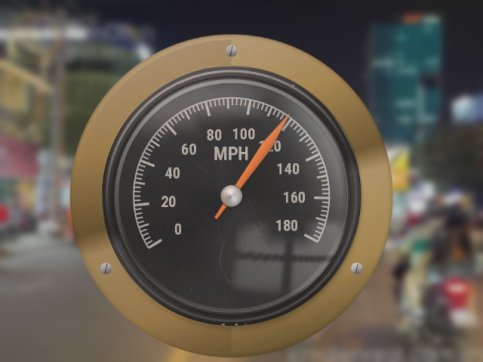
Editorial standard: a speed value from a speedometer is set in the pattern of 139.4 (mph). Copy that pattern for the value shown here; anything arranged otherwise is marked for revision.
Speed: 118 (mph)
